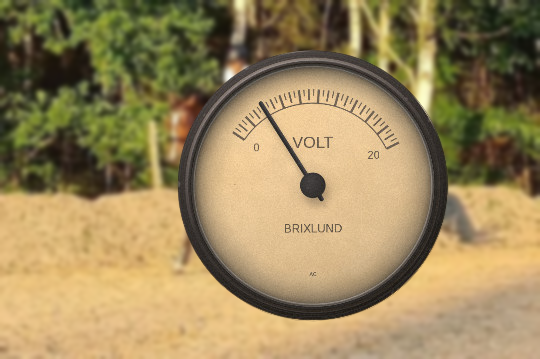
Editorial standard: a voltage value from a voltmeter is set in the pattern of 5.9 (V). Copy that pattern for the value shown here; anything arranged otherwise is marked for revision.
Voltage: 4 (V)
